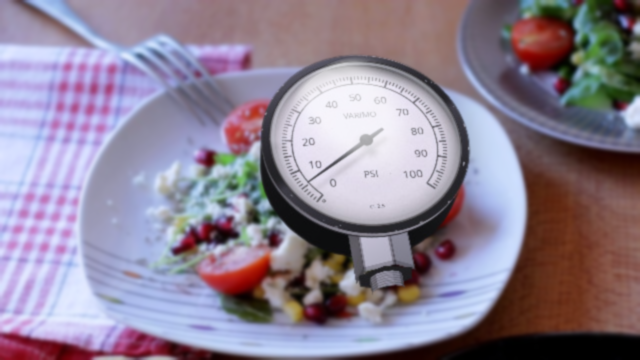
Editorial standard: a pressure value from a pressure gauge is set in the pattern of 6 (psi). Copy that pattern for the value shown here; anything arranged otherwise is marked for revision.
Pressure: 5 (psi)
